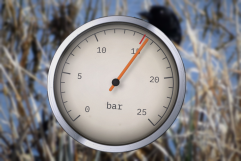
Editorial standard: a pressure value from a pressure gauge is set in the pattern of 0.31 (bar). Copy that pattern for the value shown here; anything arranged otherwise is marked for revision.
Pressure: 15.5 (bar)
